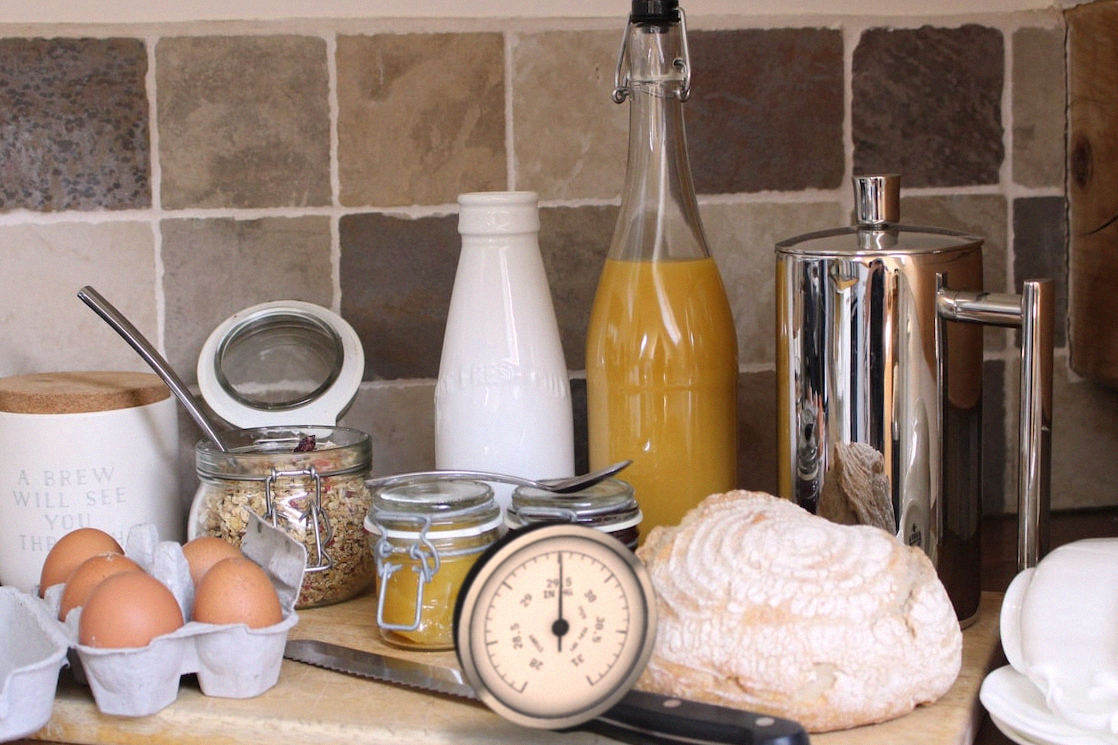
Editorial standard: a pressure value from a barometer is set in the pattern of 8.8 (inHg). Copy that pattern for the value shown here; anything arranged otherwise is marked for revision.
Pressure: 29.5 (inHg)
